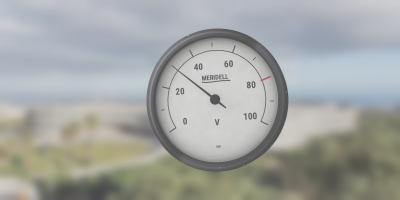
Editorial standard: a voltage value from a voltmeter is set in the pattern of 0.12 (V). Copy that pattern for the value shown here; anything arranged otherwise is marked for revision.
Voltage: 30 (V)
